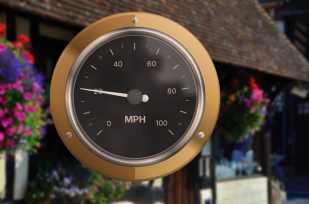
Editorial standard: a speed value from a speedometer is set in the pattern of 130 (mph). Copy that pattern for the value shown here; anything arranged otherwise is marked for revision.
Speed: 20 (mph)
